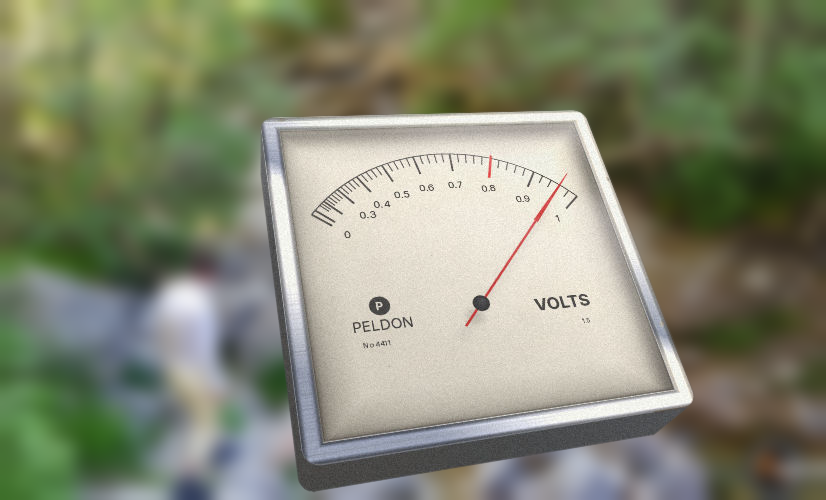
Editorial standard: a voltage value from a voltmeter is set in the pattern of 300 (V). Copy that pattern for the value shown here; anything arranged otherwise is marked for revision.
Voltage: 0.96 (V)
